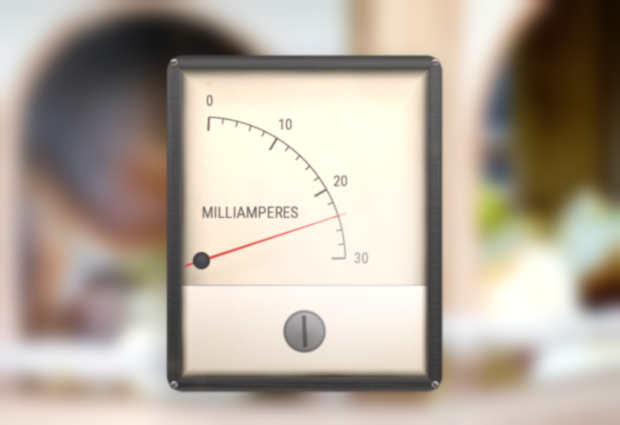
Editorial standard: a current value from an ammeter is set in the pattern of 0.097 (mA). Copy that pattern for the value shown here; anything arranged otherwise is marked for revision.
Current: 24 (mA)
